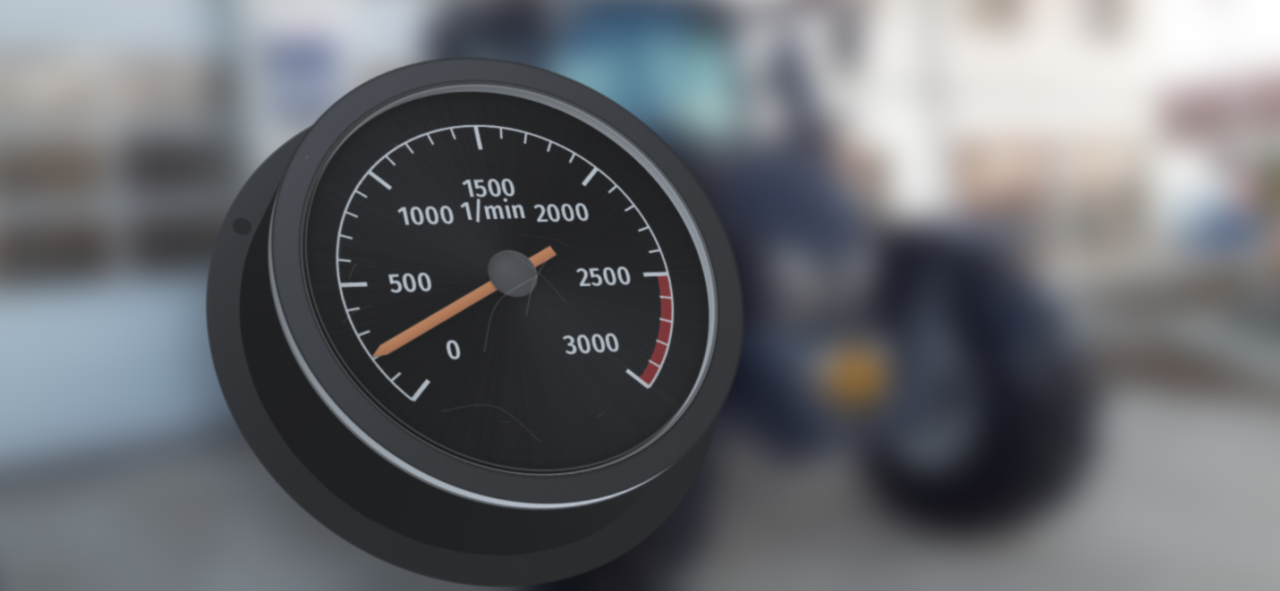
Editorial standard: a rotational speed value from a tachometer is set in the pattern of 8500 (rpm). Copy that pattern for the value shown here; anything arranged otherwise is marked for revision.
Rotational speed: 200 (rpm)
